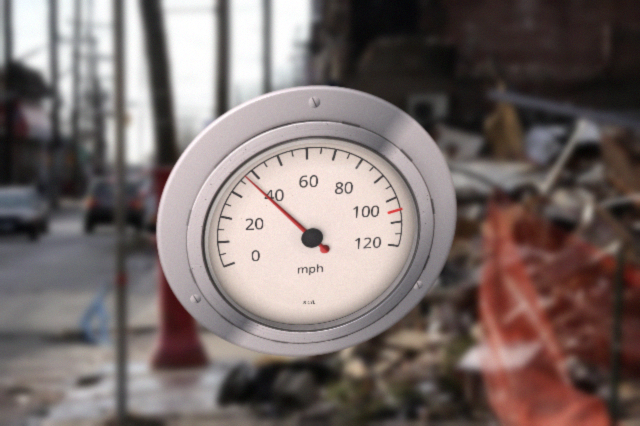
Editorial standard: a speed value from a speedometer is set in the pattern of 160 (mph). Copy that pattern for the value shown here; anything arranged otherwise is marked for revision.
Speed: 37.5 (mph)
